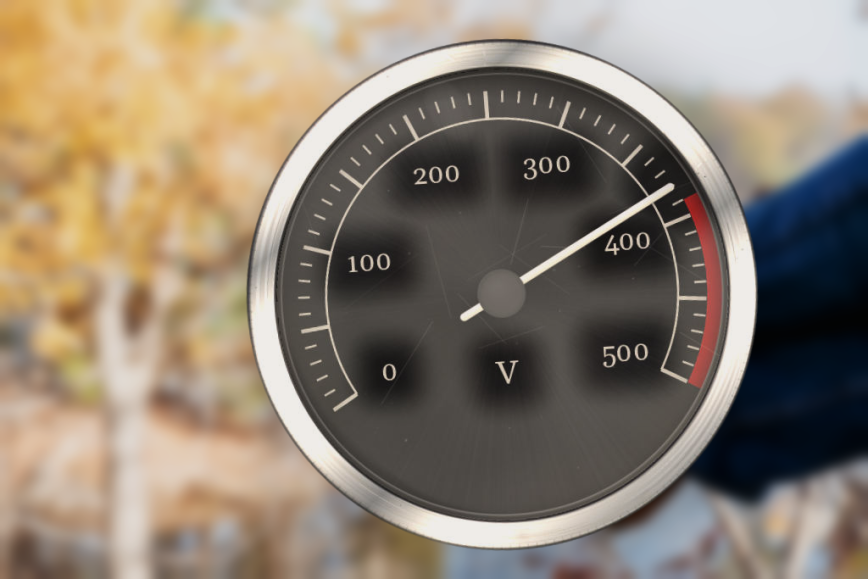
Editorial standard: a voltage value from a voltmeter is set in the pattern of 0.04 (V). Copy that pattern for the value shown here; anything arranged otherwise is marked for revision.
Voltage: 380 (V)
